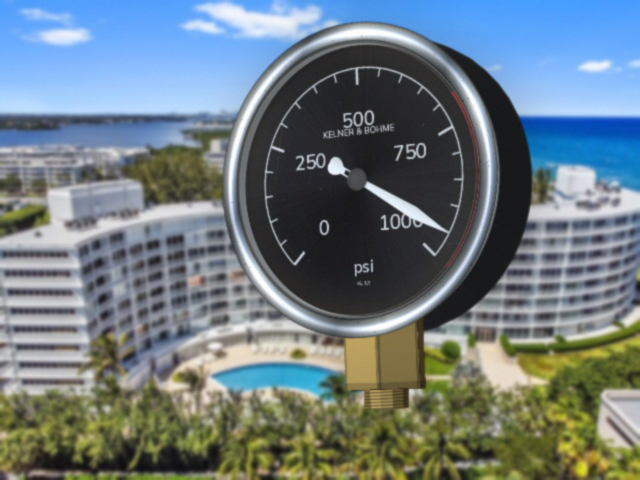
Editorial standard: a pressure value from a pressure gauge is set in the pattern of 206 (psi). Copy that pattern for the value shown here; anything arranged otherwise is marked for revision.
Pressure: 950 (psi)
